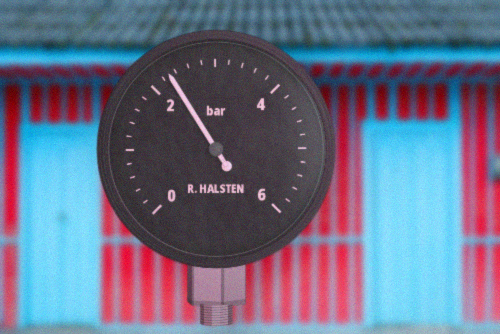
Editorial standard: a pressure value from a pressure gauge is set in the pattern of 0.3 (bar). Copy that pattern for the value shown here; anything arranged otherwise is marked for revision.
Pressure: 2.3 (bar)
